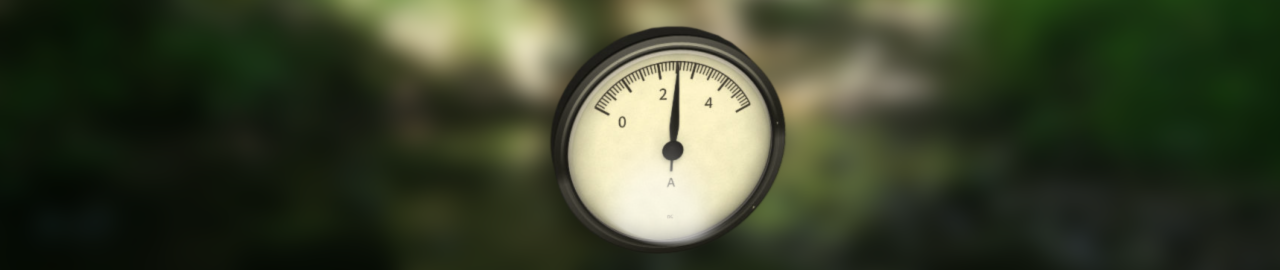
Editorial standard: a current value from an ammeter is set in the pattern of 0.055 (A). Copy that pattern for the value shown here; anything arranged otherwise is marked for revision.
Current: 2.5 (A)
